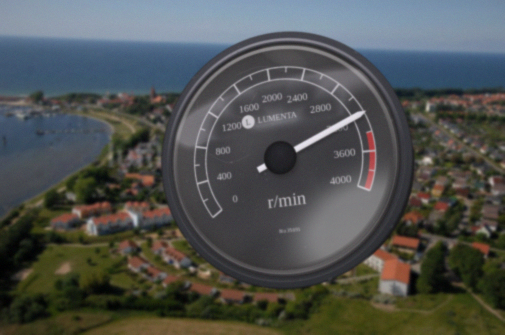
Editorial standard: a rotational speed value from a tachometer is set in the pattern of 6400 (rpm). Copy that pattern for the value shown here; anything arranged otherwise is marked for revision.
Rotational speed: 3200 (rpm)
